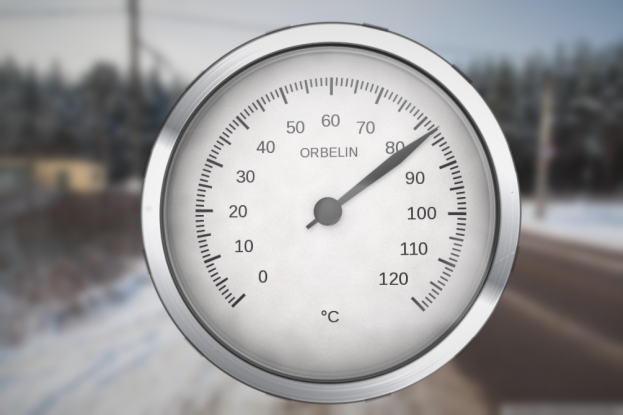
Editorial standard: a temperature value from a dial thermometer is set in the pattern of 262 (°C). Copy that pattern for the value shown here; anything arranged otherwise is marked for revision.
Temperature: 83 (°C)
